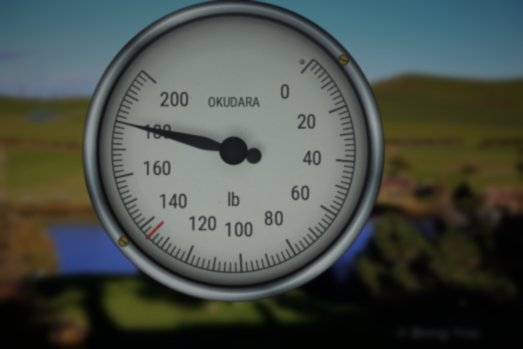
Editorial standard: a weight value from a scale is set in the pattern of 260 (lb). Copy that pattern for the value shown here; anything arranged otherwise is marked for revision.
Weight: 180 (lb)
